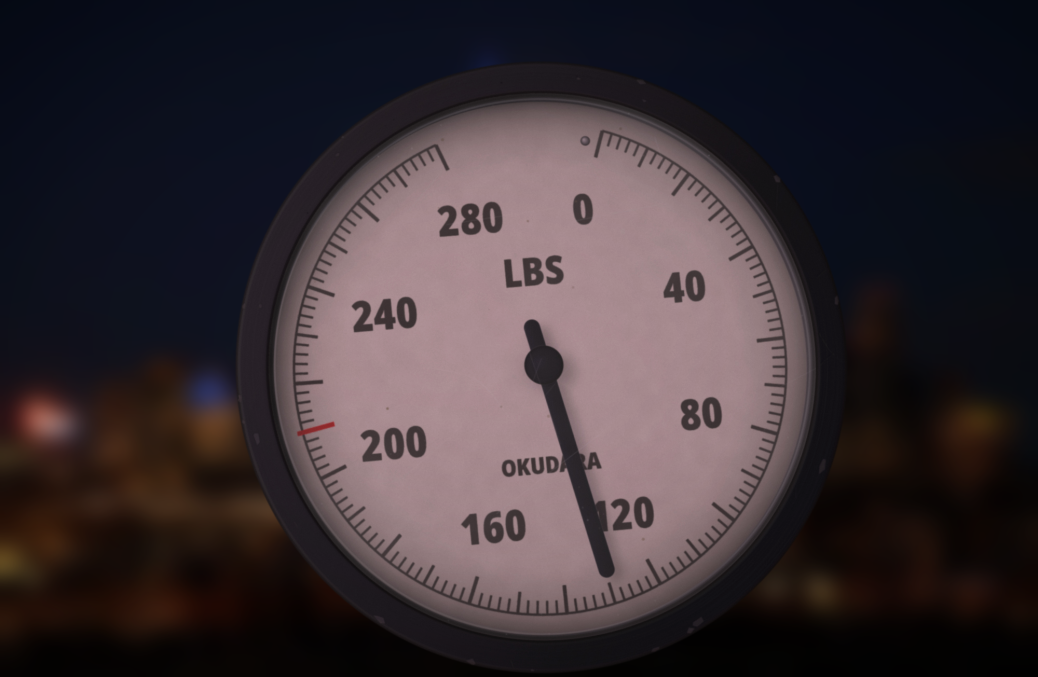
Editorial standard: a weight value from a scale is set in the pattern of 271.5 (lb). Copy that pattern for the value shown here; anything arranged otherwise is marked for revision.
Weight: 130 (lb)
